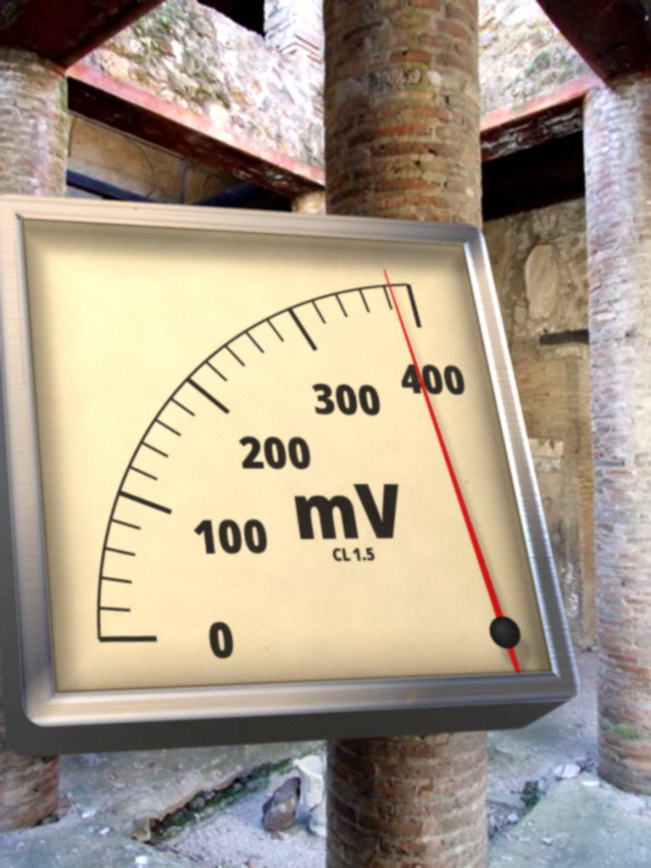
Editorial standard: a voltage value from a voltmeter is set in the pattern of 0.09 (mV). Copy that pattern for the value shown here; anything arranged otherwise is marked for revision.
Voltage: 380 (mV)
